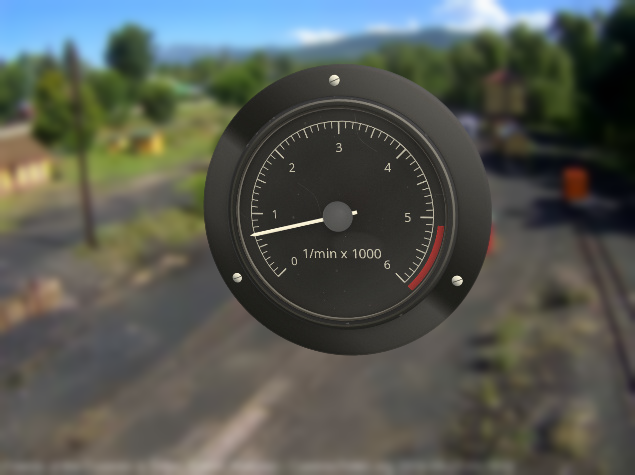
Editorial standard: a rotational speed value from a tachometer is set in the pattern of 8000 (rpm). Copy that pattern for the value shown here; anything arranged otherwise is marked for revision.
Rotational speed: 700 (rpm)
